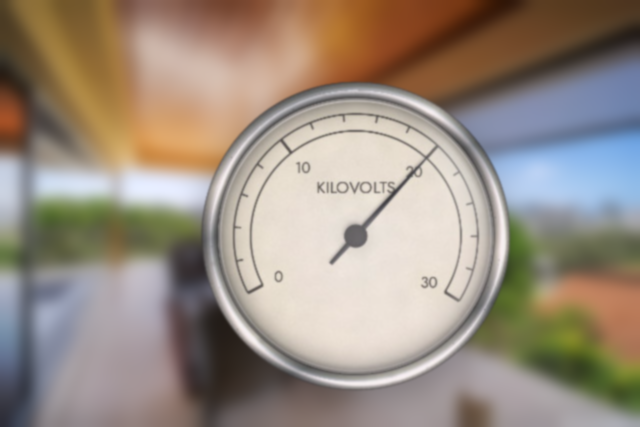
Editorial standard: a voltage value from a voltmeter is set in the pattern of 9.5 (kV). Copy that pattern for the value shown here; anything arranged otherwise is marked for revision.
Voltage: 20 (kV)
